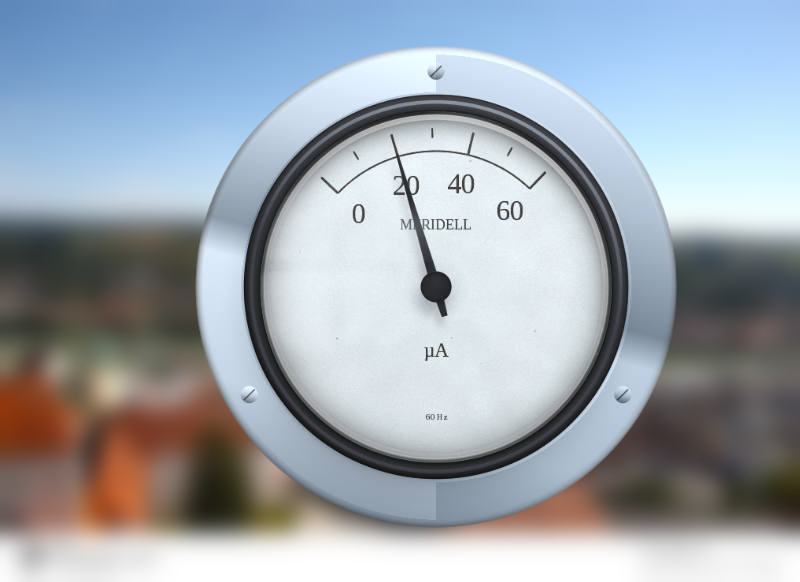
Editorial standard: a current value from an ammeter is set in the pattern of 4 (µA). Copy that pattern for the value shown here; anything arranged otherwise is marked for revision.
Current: 20 (µA)
